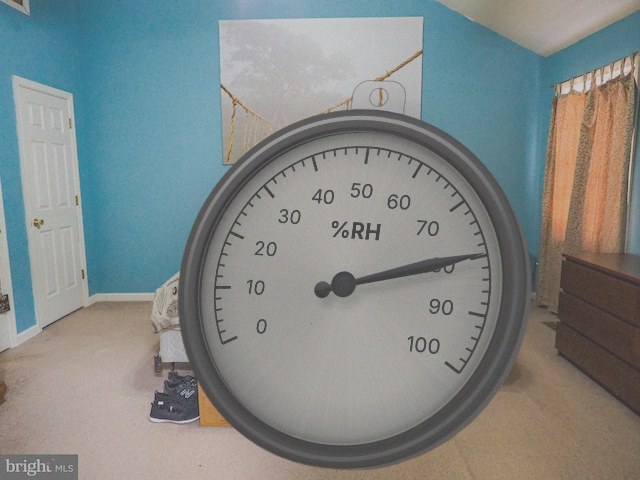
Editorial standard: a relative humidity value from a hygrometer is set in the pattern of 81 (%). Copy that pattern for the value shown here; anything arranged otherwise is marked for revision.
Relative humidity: 80 (%)
